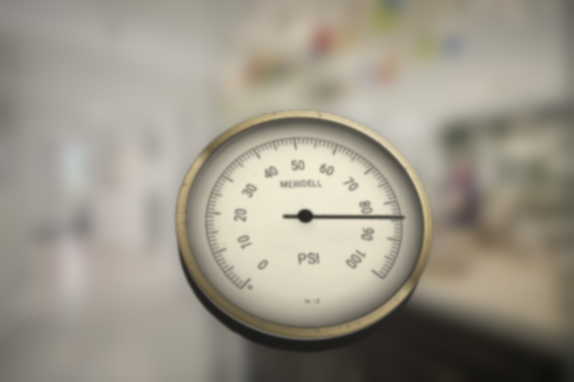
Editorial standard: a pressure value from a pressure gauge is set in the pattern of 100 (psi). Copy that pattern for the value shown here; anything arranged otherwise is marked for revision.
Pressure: 85 (psi)
